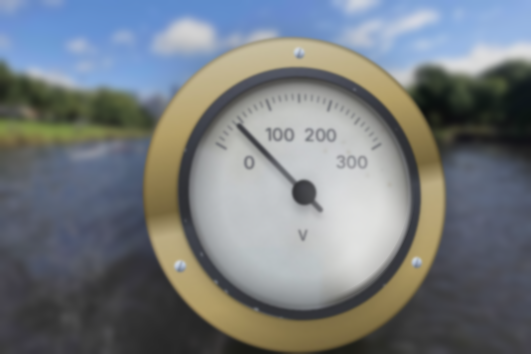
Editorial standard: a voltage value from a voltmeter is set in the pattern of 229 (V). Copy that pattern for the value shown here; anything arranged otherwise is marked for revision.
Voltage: 40 (V)
